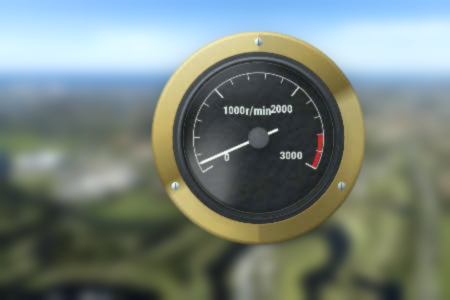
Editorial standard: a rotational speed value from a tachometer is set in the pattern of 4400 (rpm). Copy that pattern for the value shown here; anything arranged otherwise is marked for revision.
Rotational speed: 100 (rpm)
